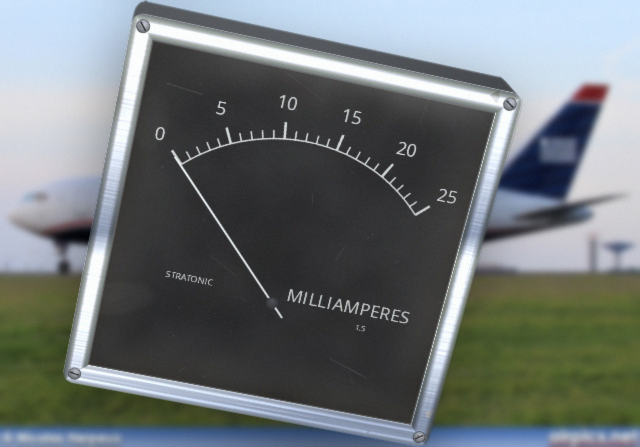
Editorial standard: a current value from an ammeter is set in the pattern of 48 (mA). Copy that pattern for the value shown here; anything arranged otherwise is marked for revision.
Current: 0 (mA)
